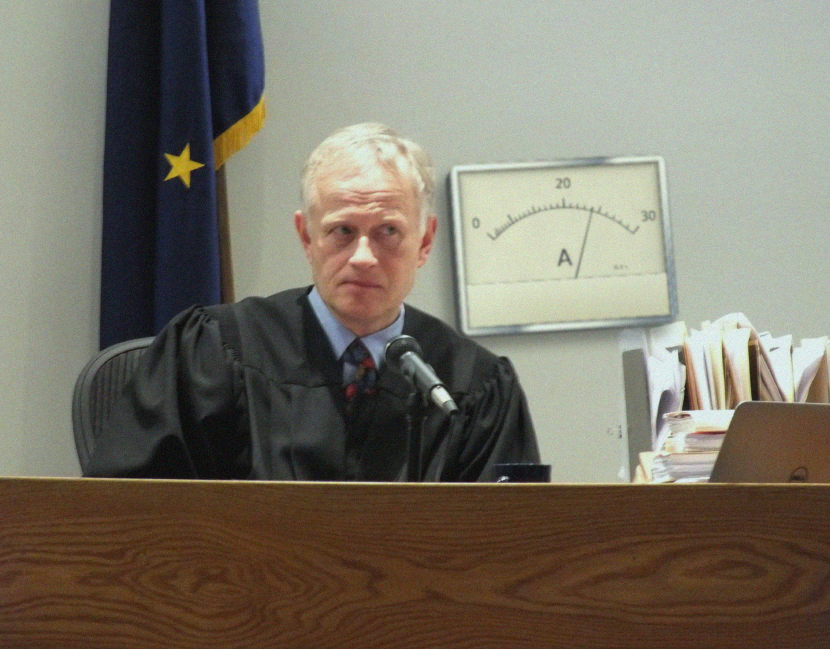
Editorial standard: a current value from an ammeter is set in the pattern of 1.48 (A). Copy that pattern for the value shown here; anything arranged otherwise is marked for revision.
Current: 24 (A)
